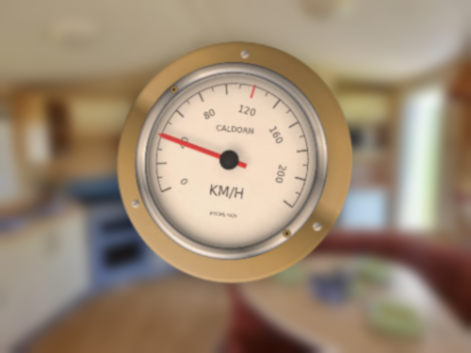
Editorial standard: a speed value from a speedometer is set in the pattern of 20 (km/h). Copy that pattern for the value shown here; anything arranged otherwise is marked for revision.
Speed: 40 (km/h)
